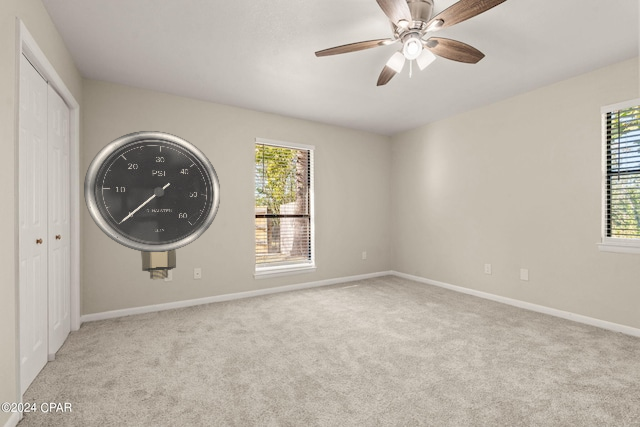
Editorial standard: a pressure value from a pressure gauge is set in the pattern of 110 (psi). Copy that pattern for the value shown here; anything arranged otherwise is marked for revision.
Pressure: 0 (psi)
